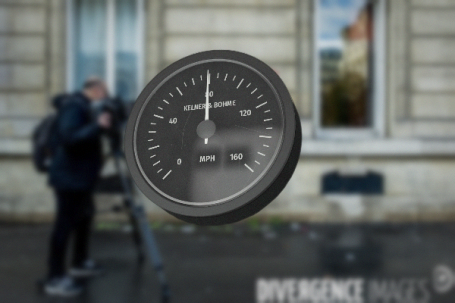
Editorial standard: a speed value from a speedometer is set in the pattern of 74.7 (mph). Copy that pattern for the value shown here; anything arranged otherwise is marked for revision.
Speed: 80 (mph)
